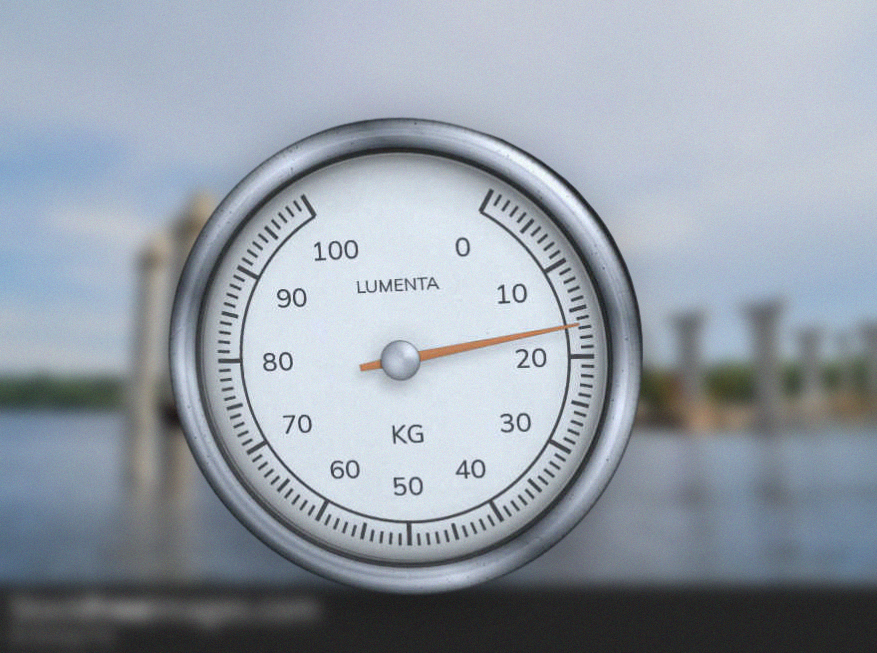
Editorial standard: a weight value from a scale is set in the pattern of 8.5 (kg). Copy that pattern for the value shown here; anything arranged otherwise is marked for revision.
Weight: 16.5 (kg)
